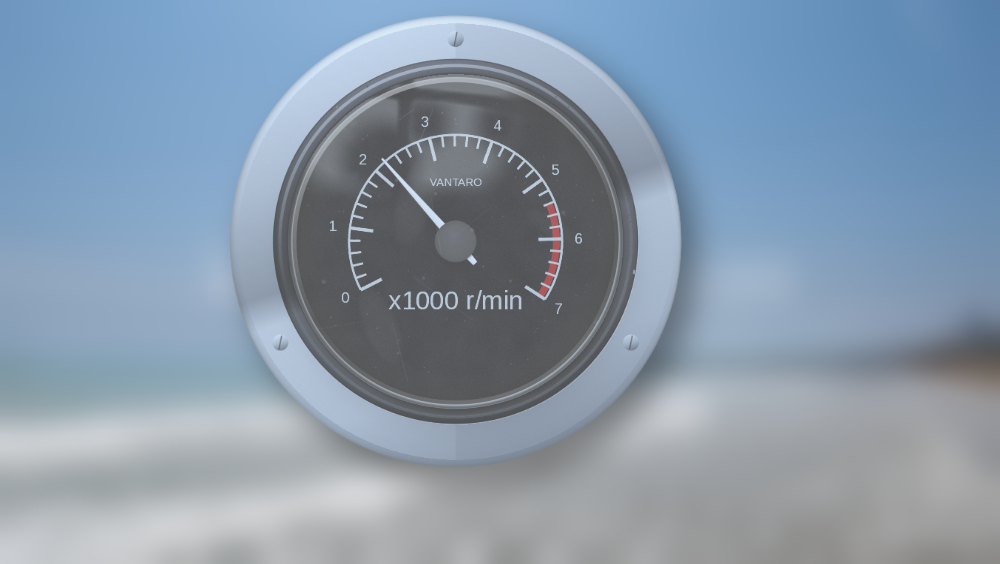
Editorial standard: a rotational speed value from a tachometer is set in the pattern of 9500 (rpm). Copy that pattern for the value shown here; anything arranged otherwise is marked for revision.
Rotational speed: 2200 (rpm)
